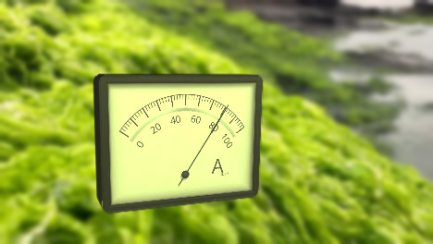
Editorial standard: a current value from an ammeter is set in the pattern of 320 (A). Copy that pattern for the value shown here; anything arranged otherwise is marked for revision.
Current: 80 (A)
